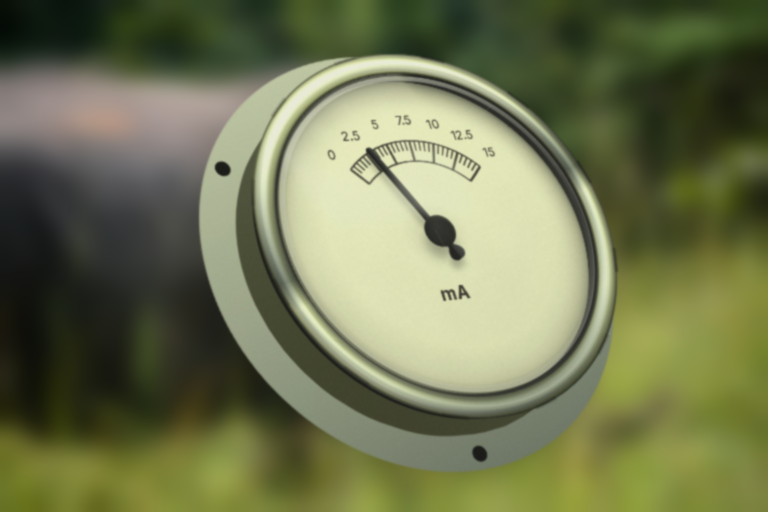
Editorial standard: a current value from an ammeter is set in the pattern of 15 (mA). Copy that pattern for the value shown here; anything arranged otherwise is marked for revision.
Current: 2.5 (mA)
